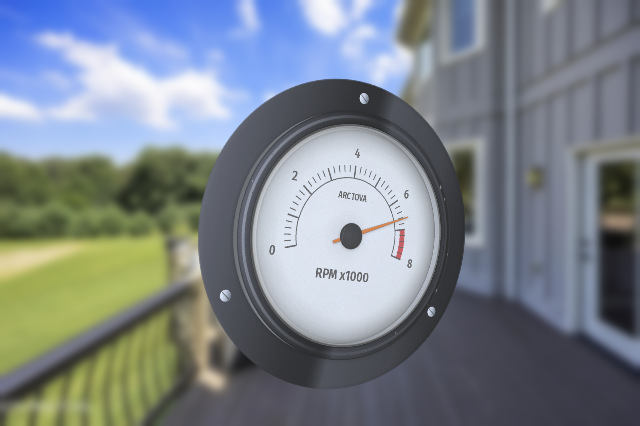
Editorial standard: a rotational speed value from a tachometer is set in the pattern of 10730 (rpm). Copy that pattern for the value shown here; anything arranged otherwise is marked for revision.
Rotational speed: 6600 (rpm)
